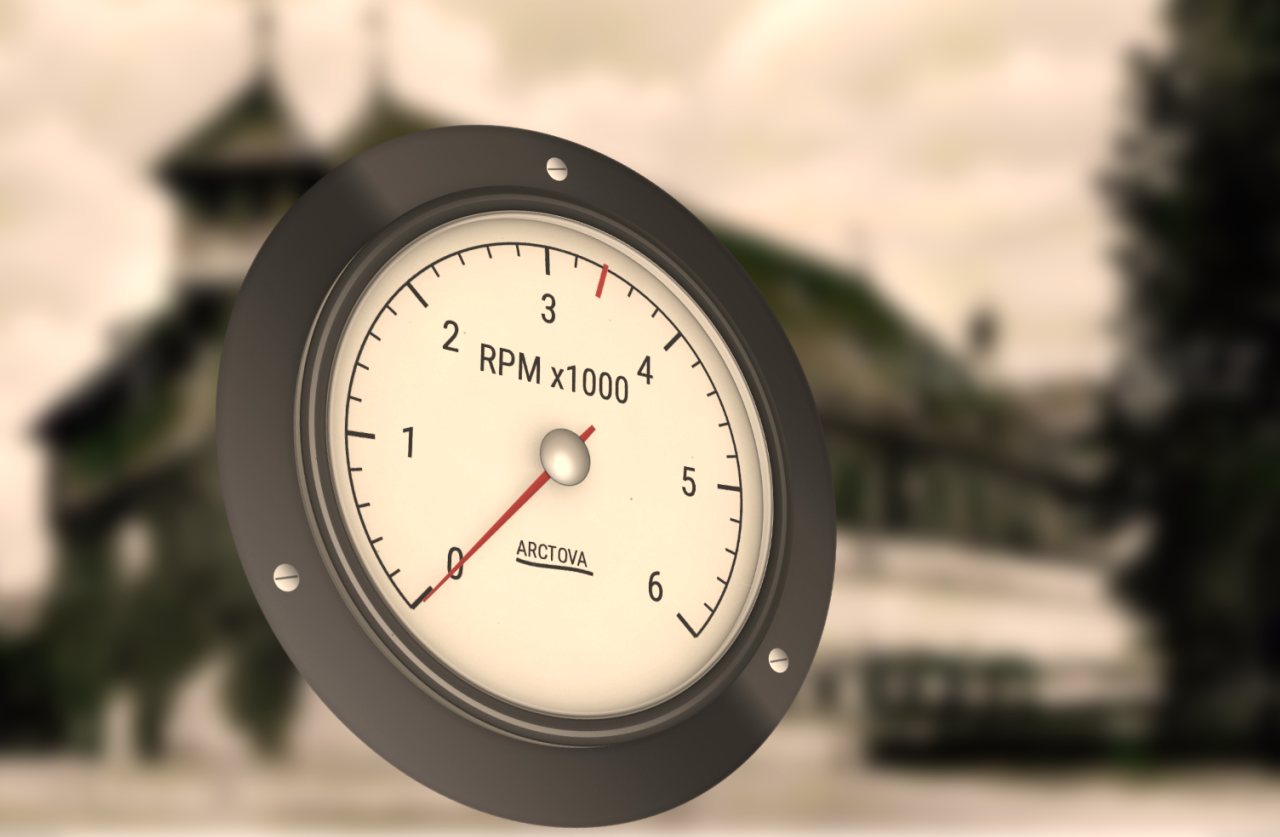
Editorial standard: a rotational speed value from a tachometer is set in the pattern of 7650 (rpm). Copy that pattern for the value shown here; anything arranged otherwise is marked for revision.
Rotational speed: 0 (rpm)
